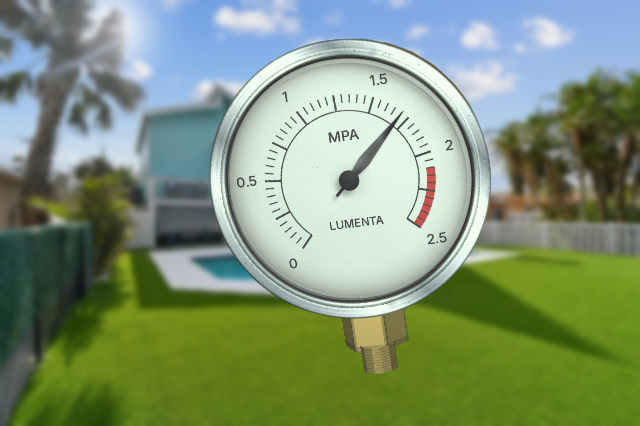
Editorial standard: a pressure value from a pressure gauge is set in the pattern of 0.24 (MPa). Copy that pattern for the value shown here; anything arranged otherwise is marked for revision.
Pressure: 1.7 (MPa)
